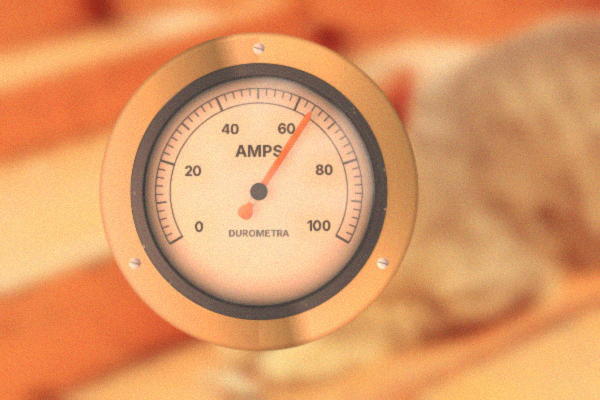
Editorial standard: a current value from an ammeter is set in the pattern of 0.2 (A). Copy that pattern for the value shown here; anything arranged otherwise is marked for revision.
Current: 64 (A)
